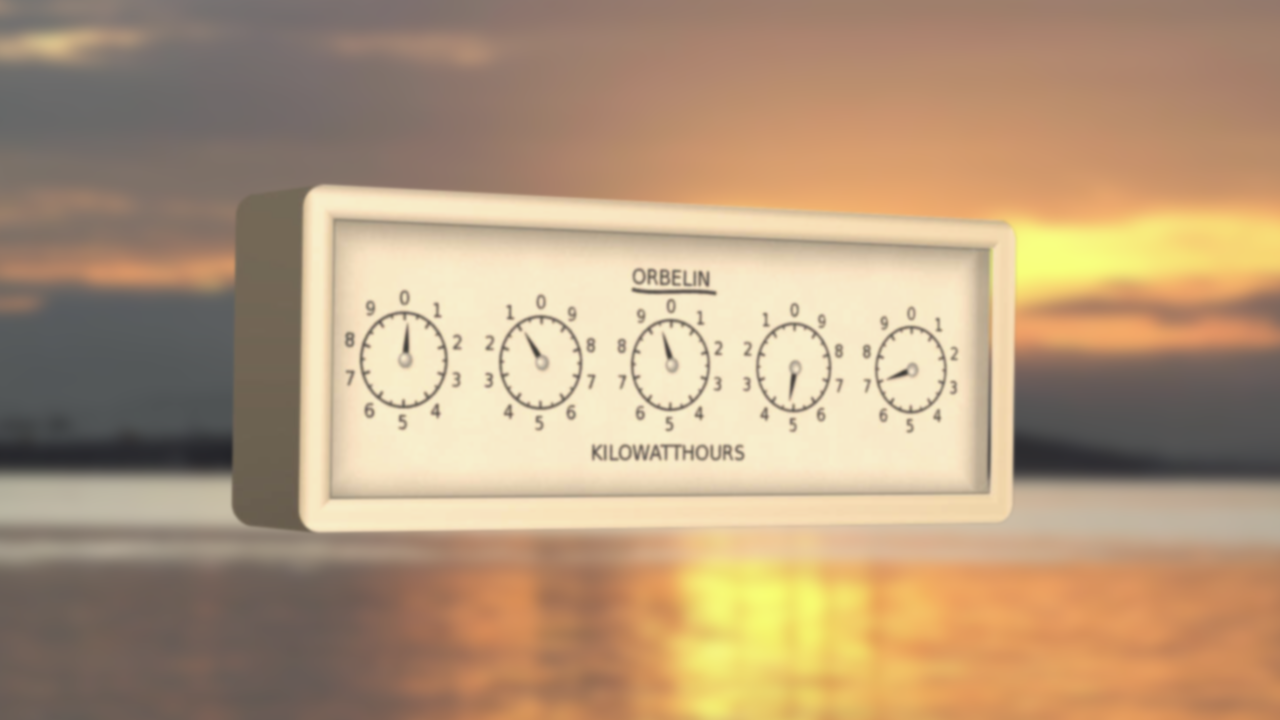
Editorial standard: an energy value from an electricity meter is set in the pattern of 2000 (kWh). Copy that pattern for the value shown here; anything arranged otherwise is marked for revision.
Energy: 947 (kWh)
